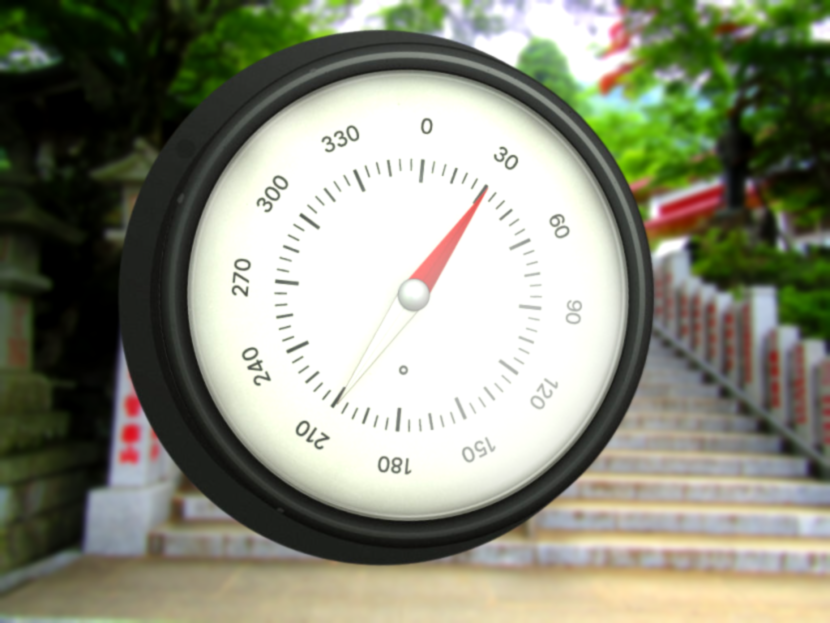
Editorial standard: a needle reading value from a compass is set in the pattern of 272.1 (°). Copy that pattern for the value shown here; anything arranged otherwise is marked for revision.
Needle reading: 30 (°)
